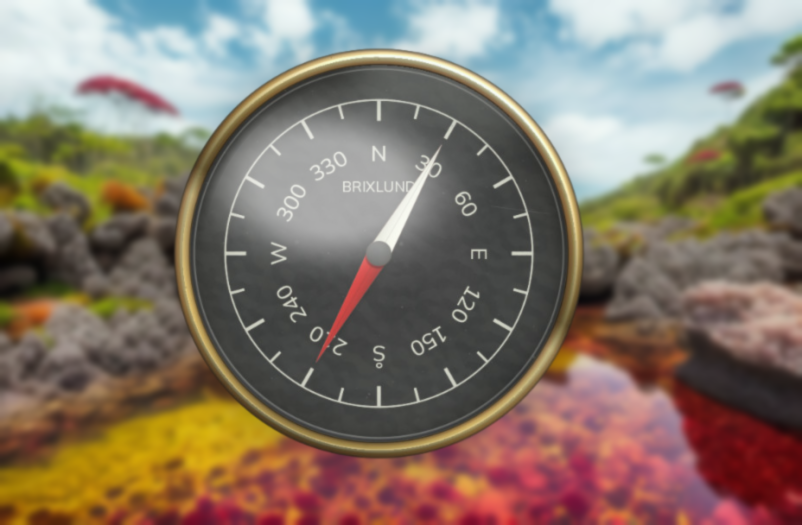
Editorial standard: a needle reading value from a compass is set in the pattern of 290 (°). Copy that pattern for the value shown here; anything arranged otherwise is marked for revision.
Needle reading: 210 (°)
